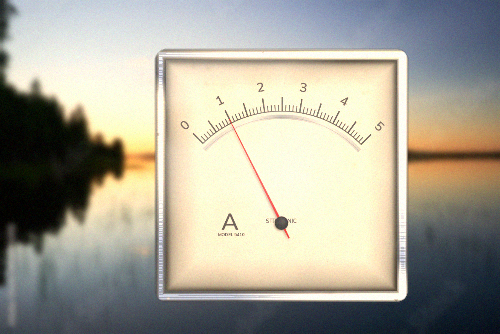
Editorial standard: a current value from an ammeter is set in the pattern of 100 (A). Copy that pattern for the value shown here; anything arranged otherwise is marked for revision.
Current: 1 (A)
